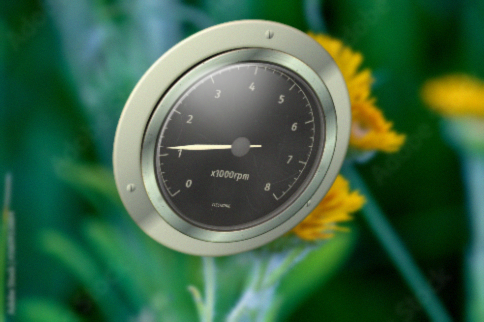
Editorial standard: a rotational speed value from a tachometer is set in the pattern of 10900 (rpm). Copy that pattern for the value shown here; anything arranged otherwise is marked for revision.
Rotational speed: 1200 (rpm)
